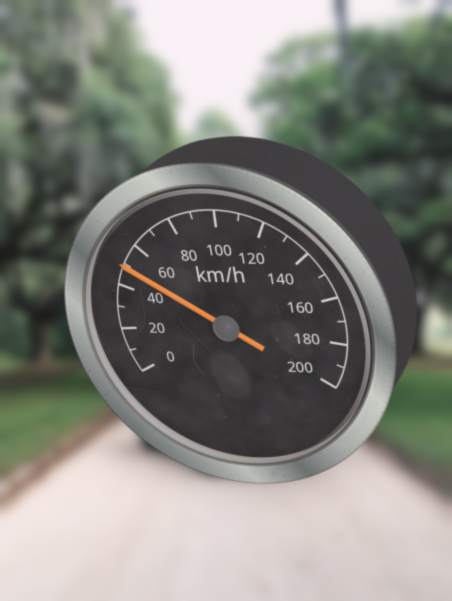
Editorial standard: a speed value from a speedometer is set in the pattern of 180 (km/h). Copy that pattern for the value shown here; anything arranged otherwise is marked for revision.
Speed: 50 (km/h)
